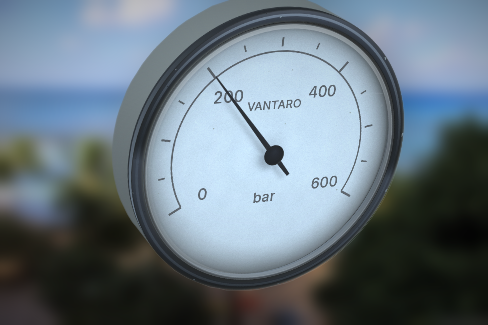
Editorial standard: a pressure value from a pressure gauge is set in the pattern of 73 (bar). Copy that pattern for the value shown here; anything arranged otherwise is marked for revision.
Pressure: 200 (bar)
